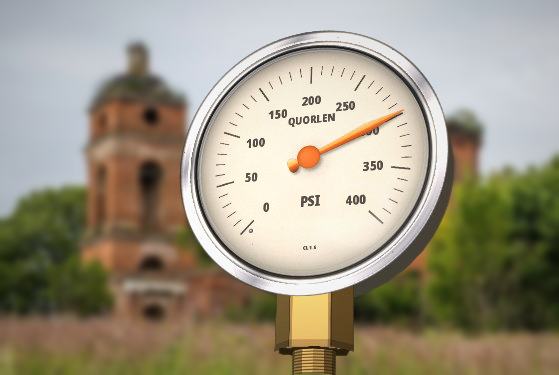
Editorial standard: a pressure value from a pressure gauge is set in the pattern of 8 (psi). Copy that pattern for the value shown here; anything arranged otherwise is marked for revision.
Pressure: 300 (psi)
